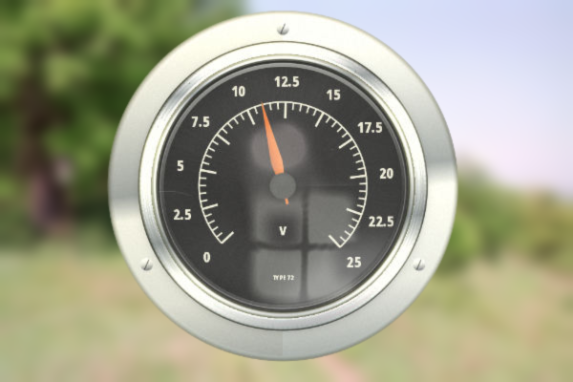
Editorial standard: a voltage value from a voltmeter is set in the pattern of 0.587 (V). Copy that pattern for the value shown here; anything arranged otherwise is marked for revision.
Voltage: 11 (V)
